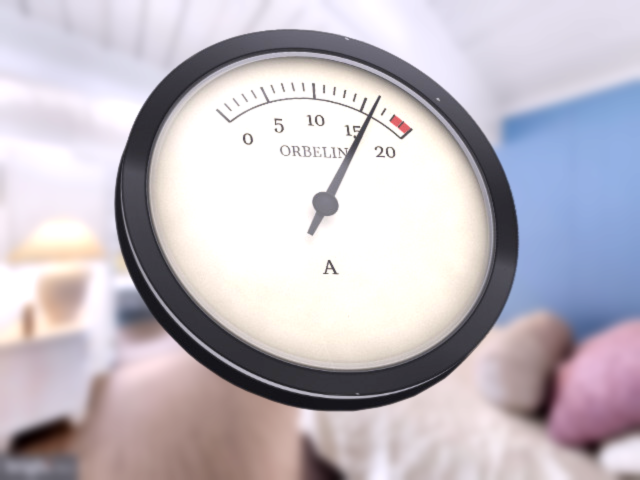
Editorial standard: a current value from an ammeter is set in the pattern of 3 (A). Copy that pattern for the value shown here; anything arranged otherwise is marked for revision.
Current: 16 (A)
